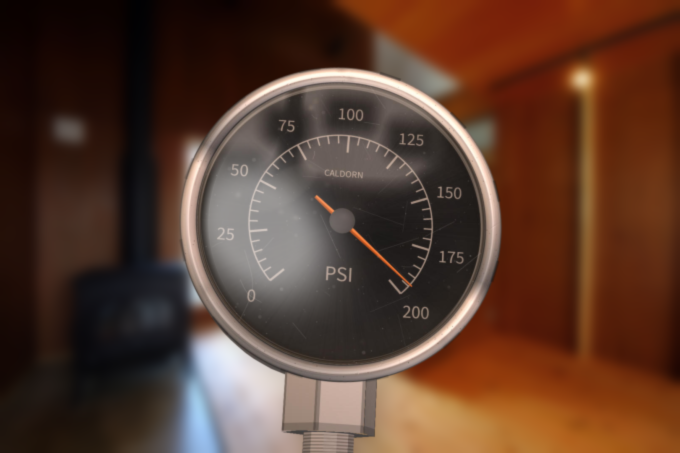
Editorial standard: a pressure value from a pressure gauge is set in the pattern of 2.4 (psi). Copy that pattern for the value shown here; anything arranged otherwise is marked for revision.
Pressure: 195 (psi)
